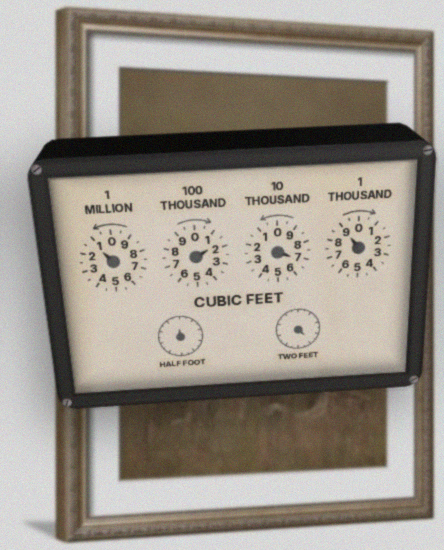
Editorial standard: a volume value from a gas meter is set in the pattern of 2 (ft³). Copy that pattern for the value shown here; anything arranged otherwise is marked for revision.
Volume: 116900 (ft³)
